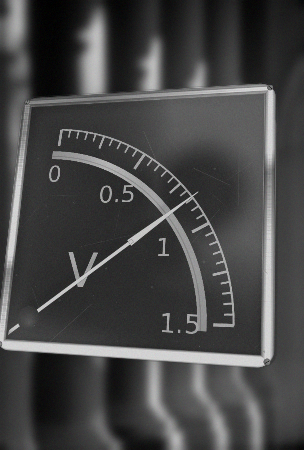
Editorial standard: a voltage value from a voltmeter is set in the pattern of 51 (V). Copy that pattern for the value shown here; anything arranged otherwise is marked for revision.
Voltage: 0.85 (V)
